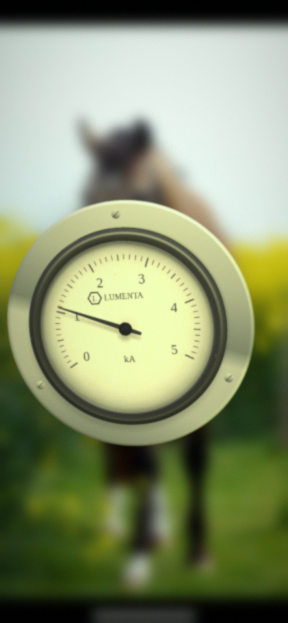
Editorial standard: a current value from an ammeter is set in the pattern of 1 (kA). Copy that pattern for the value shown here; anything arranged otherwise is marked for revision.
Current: 1.1 (kA)
